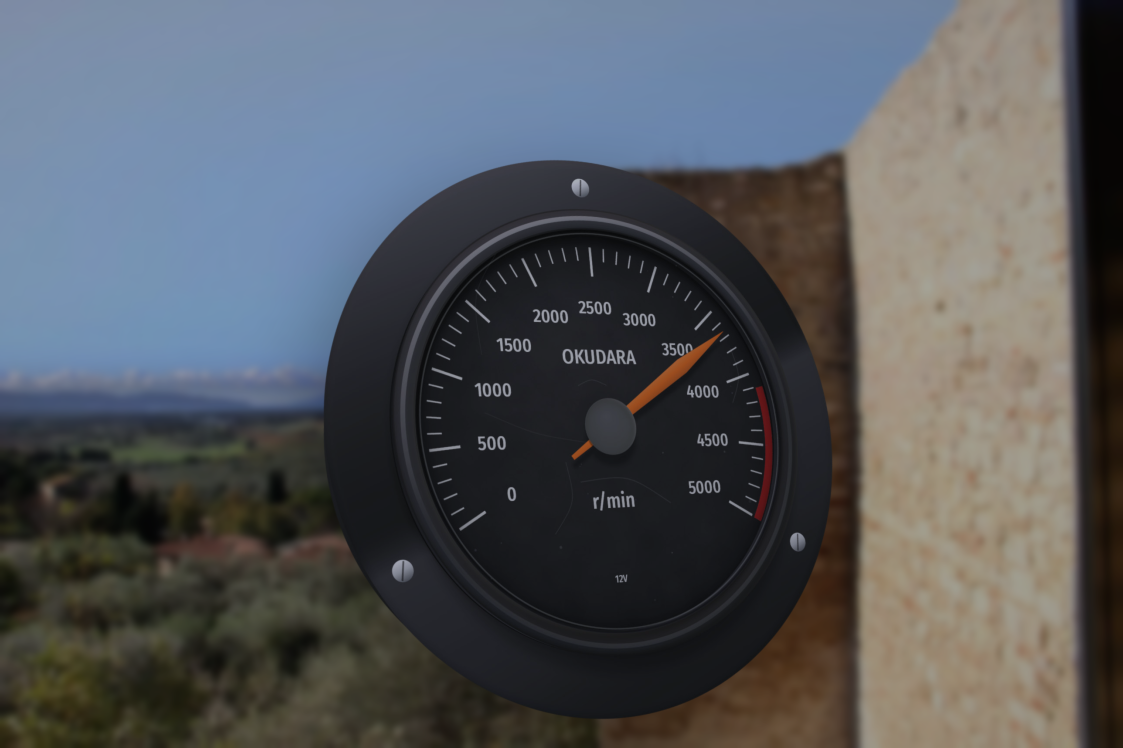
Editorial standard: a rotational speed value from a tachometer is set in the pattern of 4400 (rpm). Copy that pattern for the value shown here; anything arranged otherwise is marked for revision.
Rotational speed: 3650 (rpm)
